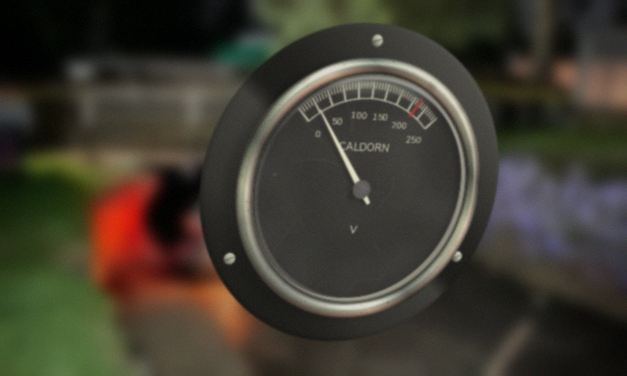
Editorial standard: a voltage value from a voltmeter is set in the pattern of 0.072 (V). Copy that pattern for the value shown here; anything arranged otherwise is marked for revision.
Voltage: 25 (V)
